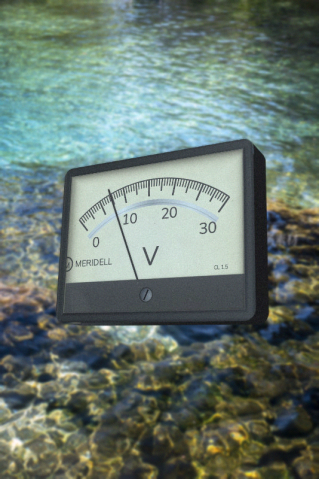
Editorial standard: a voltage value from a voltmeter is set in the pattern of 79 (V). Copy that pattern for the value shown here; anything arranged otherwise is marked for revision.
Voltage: 7.5 (V)
